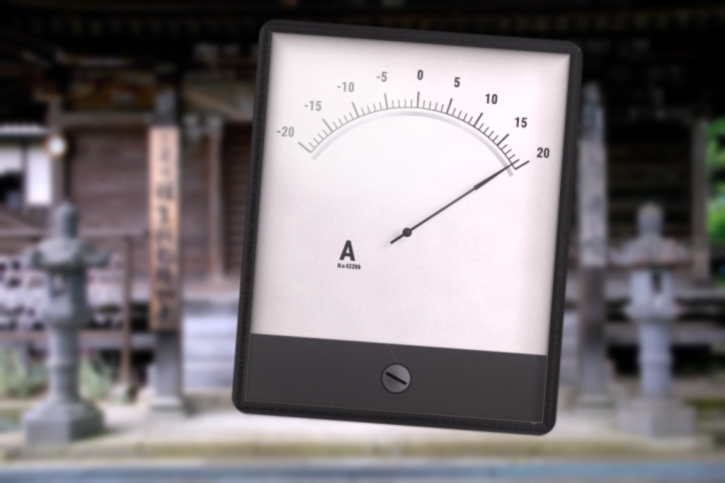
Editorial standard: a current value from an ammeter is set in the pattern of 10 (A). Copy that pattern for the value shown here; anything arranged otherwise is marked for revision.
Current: 19 (A)
